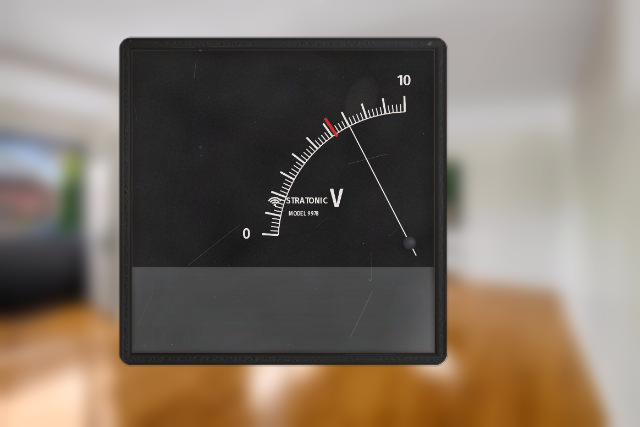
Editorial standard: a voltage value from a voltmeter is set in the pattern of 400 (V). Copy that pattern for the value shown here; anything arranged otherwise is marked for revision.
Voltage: 7 (V)
